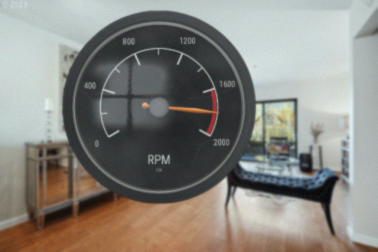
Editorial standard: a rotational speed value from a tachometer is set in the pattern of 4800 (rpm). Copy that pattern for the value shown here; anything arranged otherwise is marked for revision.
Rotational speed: 1800 (rpm)
